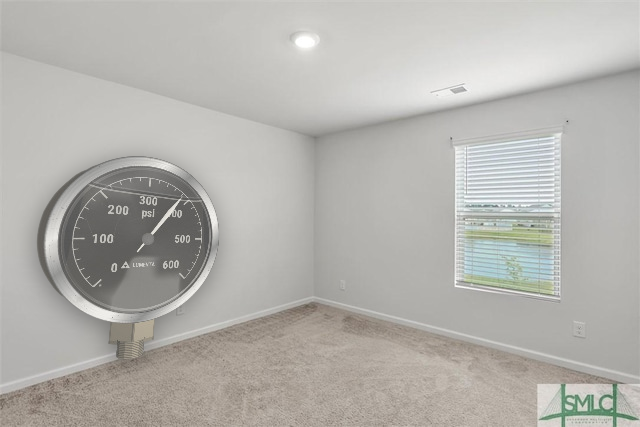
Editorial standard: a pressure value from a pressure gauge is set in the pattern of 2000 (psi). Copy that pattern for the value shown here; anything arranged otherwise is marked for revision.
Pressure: 380 (psi)
